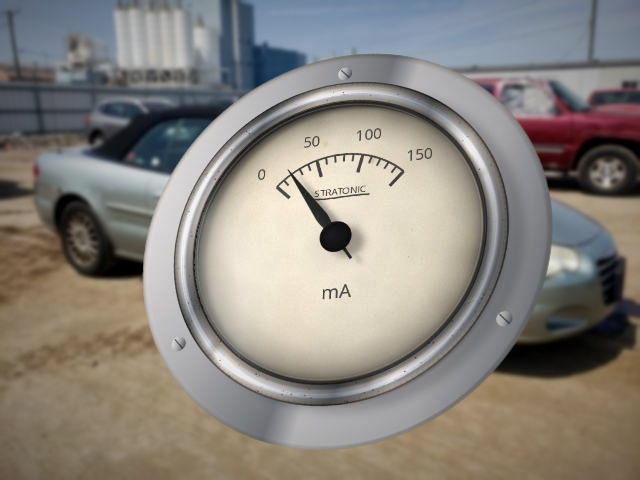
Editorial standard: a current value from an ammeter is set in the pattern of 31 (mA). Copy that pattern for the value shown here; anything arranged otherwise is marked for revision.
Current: 20 (mA)
